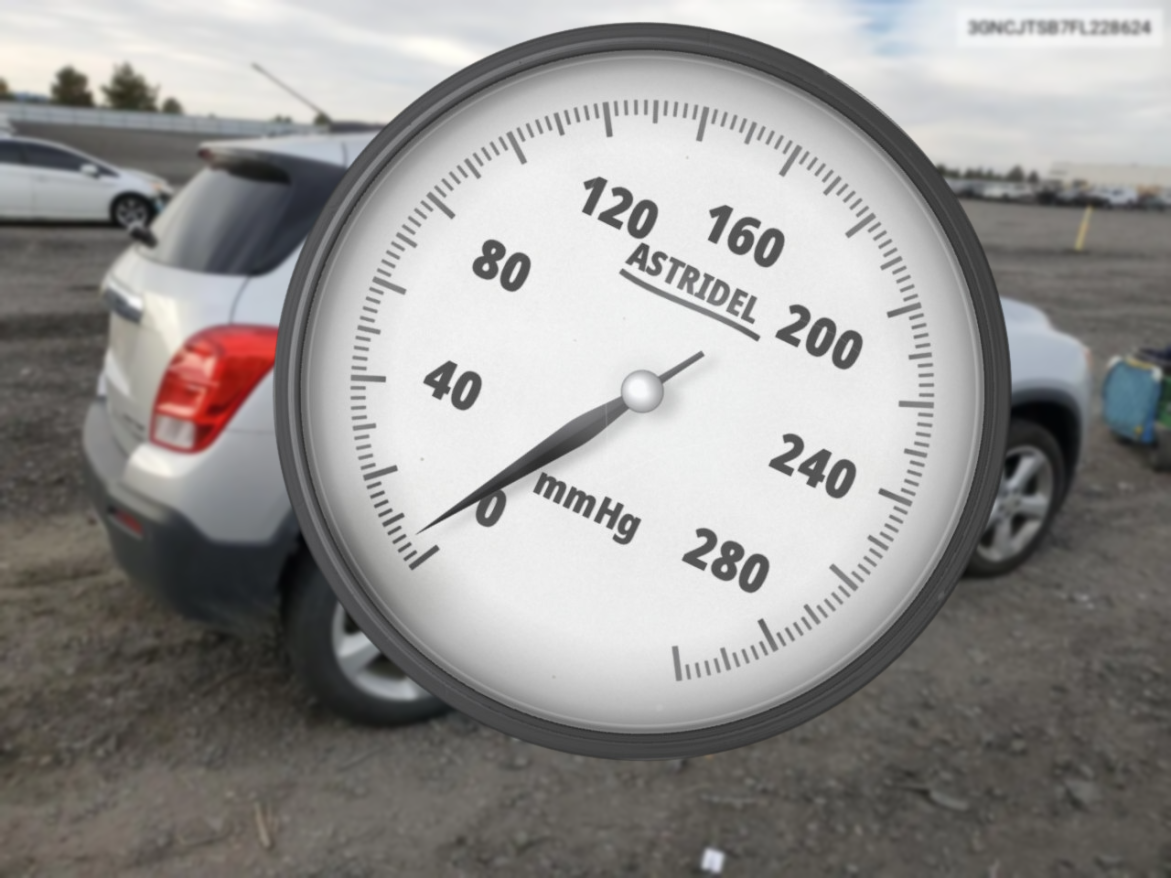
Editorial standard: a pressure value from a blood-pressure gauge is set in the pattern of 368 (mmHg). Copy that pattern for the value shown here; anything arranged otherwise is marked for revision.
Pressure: 5 (mmHg)
